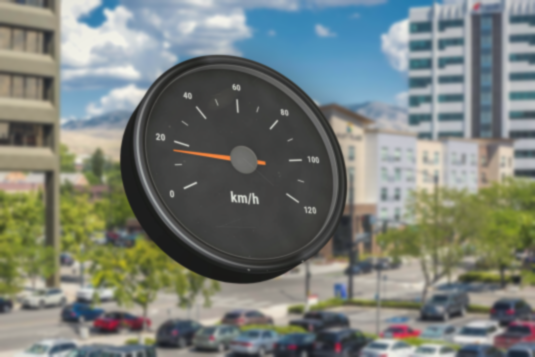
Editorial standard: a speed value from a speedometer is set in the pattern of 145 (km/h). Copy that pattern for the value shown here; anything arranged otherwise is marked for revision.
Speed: 15 (km/h)
